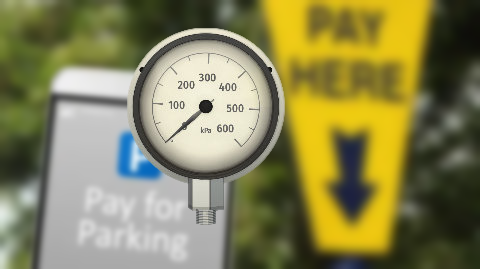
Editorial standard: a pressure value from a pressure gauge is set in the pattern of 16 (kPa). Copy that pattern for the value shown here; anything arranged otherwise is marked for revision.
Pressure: 0 (kPa)
